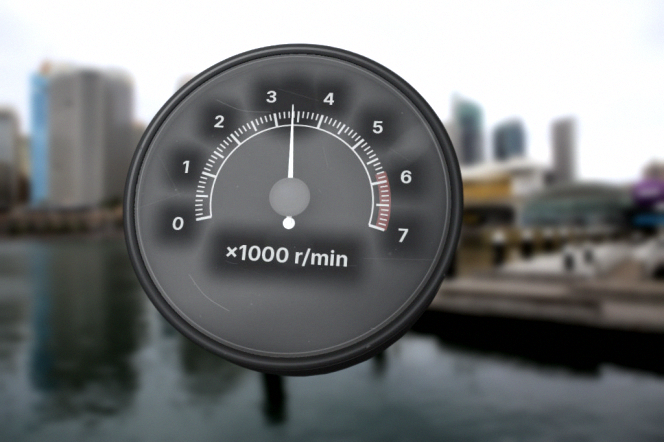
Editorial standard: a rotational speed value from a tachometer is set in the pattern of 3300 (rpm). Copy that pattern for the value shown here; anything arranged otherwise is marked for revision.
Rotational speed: 3400 (rpm)
